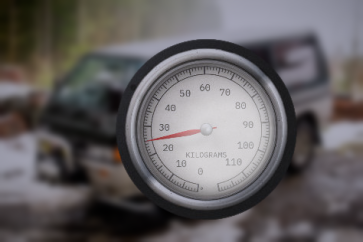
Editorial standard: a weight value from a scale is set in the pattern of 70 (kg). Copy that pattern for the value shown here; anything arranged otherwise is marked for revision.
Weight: 25 (kg)
